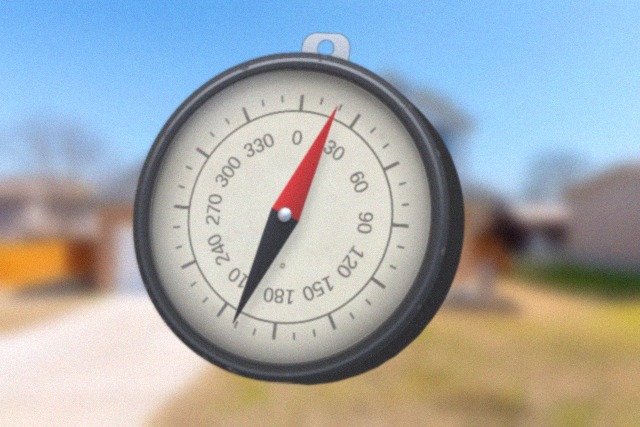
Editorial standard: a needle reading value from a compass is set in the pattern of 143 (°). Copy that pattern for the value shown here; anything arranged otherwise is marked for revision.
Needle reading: 20 (°)
